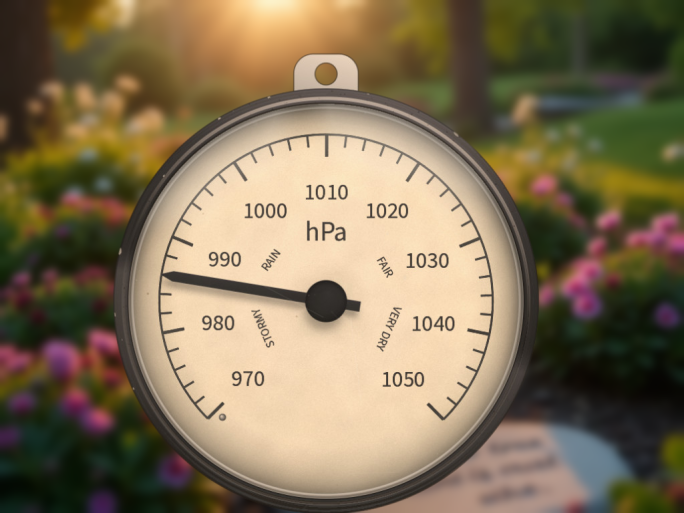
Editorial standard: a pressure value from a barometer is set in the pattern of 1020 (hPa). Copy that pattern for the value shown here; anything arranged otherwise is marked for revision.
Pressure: 986 (hPa)
